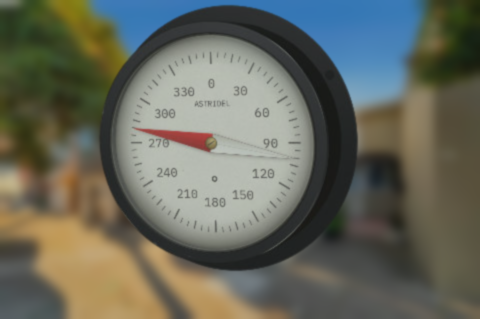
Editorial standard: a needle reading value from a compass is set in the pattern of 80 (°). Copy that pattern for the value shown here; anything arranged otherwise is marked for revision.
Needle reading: 280 (°)
